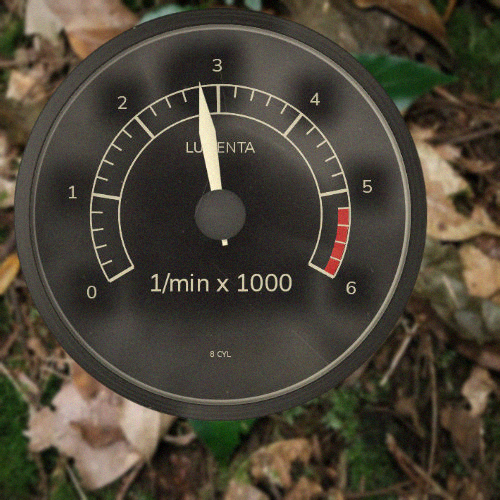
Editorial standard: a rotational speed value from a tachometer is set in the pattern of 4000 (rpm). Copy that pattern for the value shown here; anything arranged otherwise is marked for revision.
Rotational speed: 2800 (rpm)
